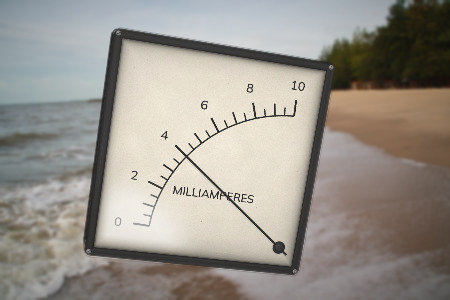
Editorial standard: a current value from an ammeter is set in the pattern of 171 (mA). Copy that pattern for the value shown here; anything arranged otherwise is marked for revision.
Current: 4 (mA)
